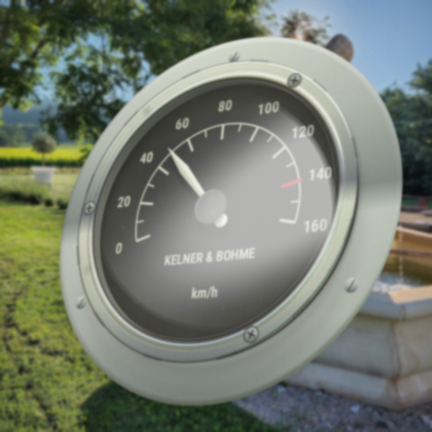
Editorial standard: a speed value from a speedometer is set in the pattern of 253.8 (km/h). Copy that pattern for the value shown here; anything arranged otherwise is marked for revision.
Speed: 50 (km/h)
